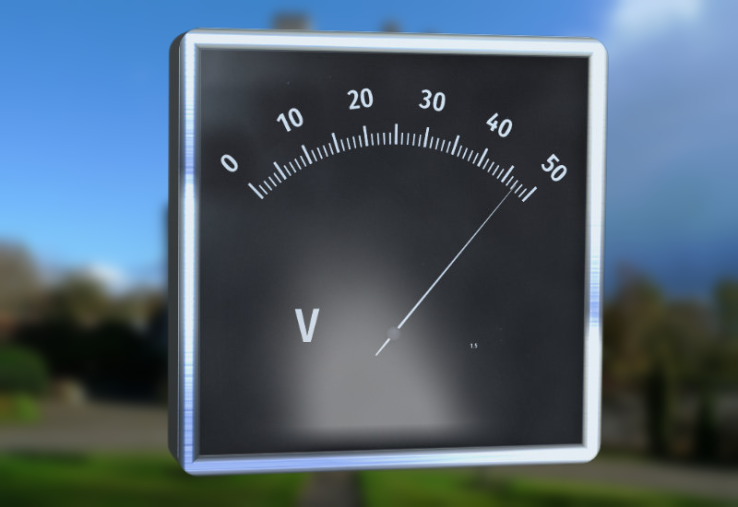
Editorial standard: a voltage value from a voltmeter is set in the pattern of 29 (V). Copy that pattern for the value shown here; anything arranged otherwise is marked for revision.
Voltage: 47 (V)
